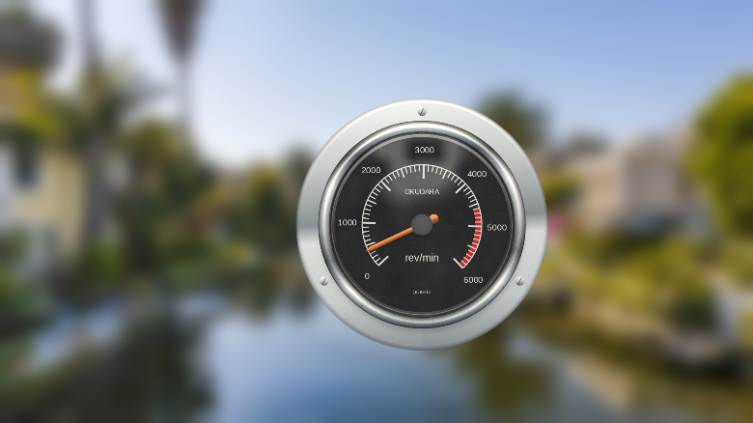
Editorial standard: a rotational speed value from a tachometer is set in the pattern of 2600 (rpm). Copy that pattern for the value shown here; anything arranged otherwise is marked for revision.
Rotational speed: 400 (rpm)
